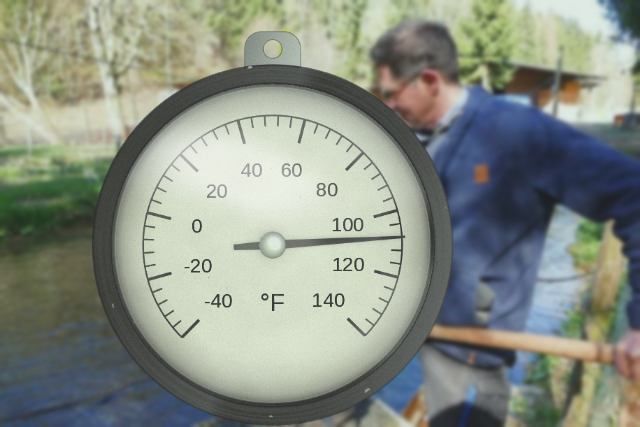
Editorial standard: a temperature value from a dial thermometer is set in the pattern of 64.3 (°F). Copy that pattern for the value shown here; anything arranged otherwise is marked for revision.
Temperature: 108 (°F)
